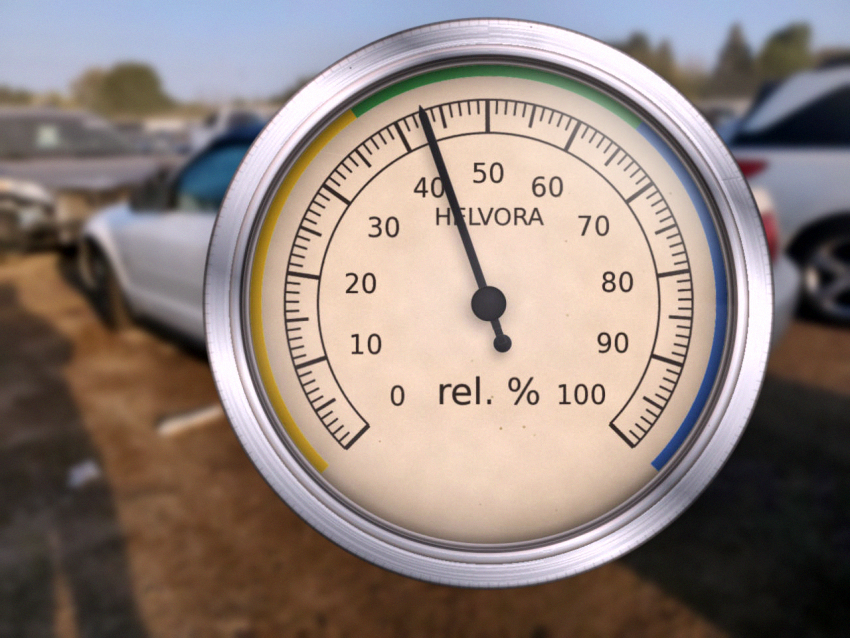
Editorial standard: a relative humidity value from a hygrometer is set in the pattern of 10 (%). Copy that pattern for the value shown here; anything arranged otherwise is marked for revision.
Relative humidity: 43 (%)
